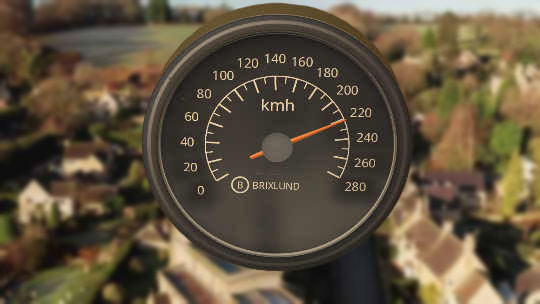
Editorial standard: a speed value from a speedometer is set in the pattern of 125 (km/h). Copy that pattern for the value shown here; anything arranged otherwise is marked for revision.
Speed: 220 (km/h)
